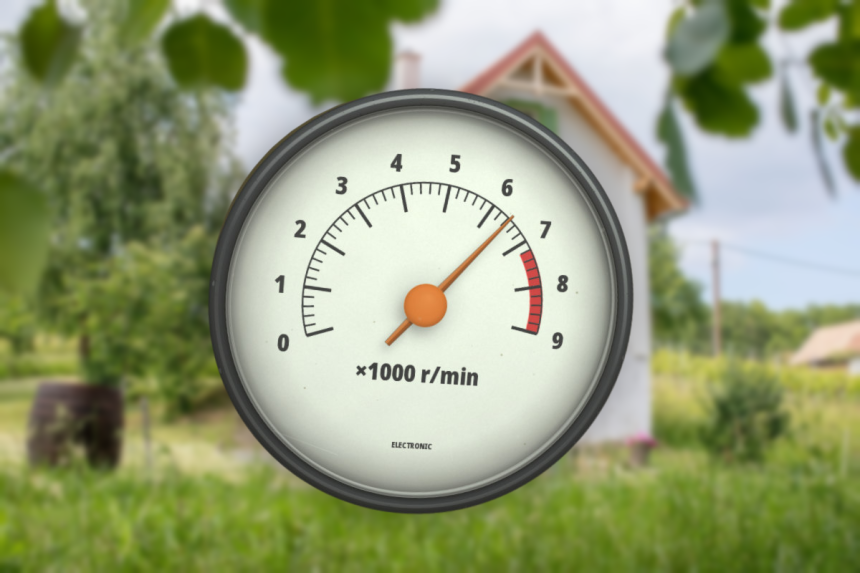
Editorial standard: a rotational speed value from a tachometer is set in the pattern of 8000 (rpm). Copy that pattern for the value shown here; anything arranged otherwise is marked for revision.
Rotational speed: 6400 (rpm)
